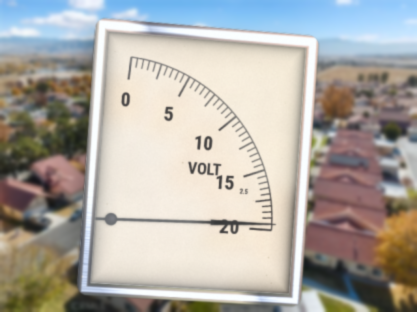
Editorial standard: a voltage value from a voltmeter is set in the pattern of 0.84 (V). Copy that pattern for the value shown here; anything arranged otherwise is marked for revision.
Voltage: 19.5 (V)
